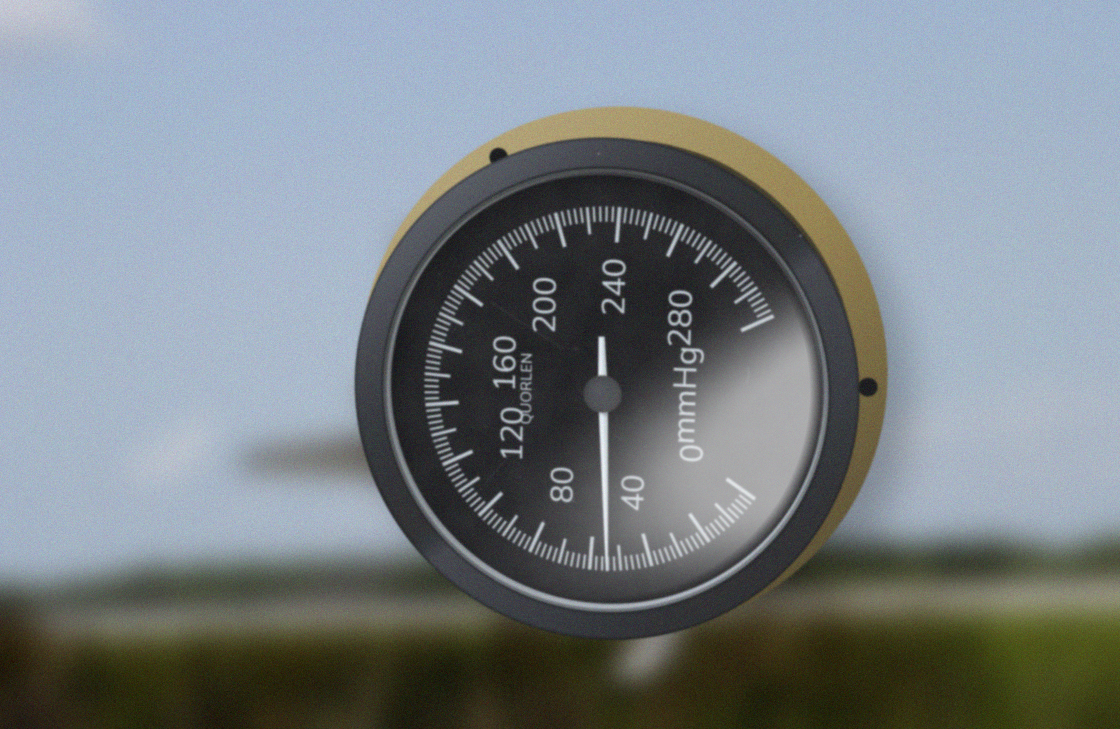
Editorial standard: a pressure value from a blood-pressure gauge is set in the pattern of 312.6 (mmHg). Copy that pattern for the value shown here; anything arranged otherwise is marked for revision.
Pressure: 54 (mmHg)
